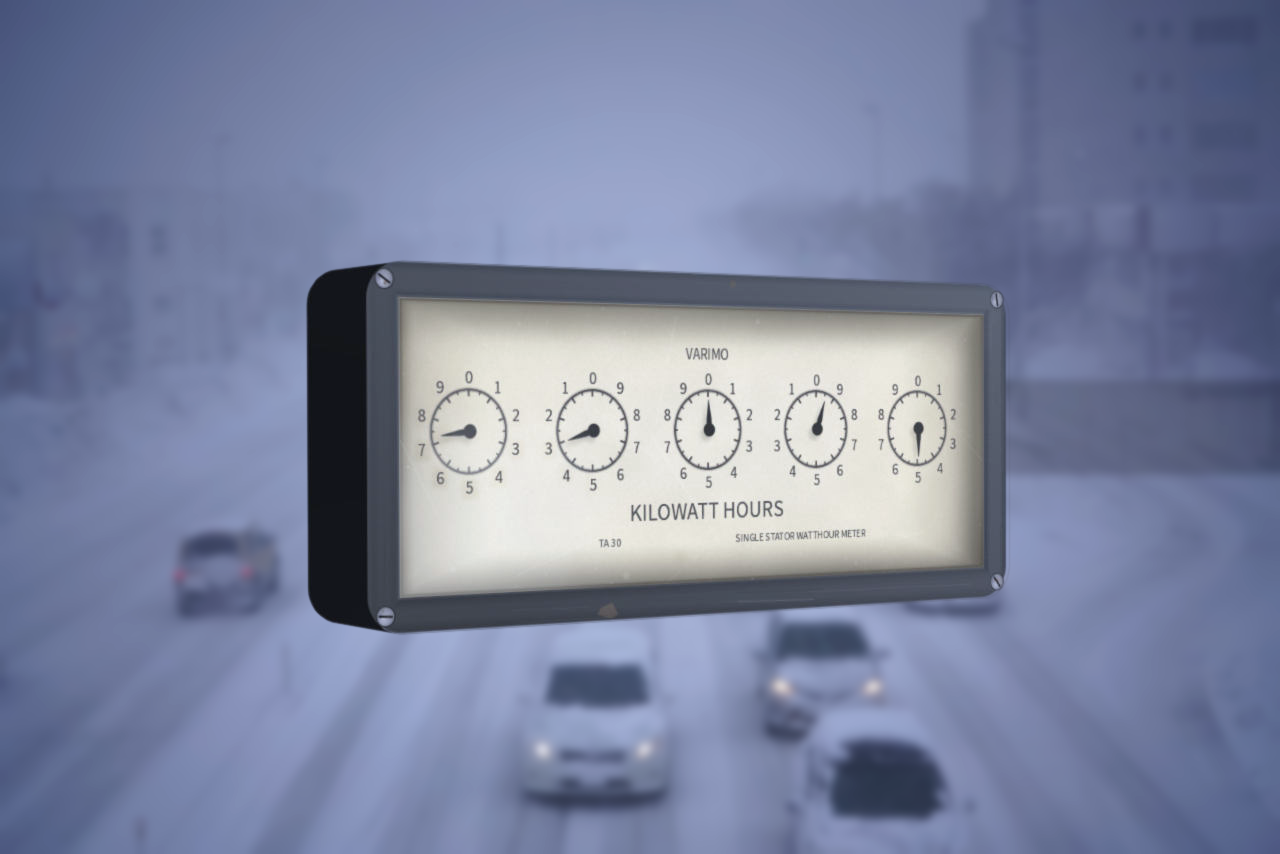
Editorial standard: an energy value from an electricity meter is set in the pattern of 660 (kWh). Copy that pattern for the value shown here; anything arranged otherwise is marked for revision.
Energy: 72995 (kWh)
